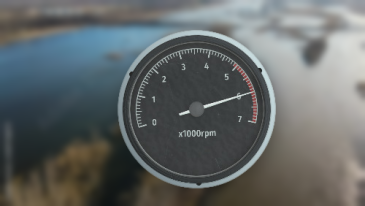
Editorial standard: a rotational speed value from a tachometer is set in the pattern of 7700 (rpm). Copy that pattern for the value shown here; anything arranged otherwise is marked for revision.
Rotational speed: 6000 (rpm)
